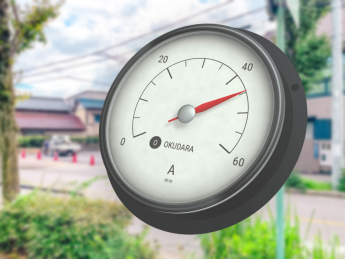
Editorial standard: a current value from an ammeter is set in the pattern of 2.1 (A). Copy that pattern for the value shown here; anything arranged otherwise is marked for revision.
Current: 45 (A)
